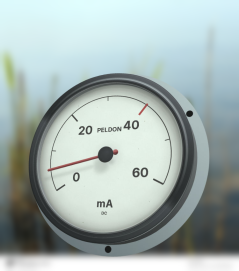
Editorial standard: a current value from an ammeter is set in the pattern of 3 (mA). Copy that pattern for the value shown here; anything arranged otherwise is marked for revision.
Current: 5 (mA)
